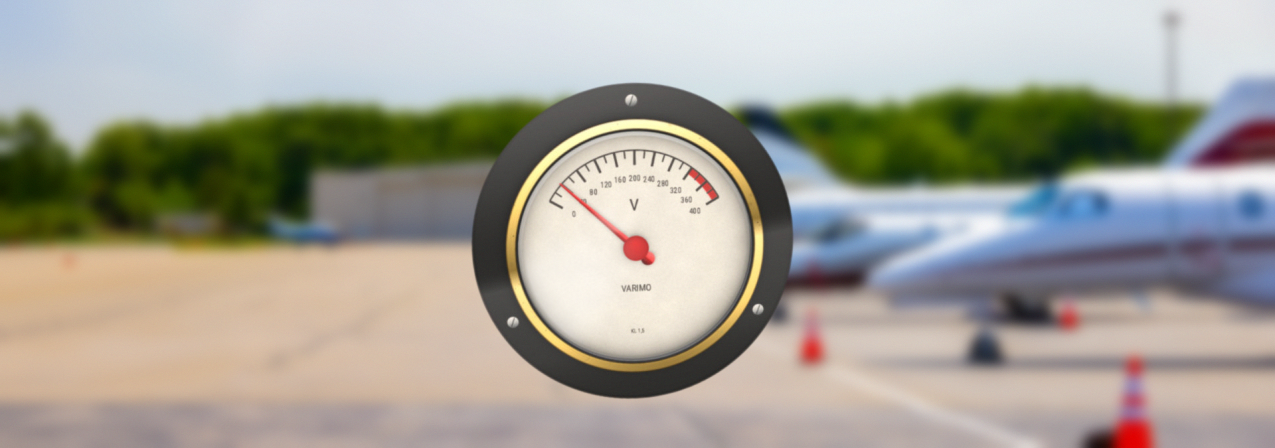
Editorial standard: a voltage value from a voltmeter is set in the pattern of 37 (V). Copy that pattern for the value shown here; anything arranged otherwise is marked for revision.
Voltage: 40 (V)
